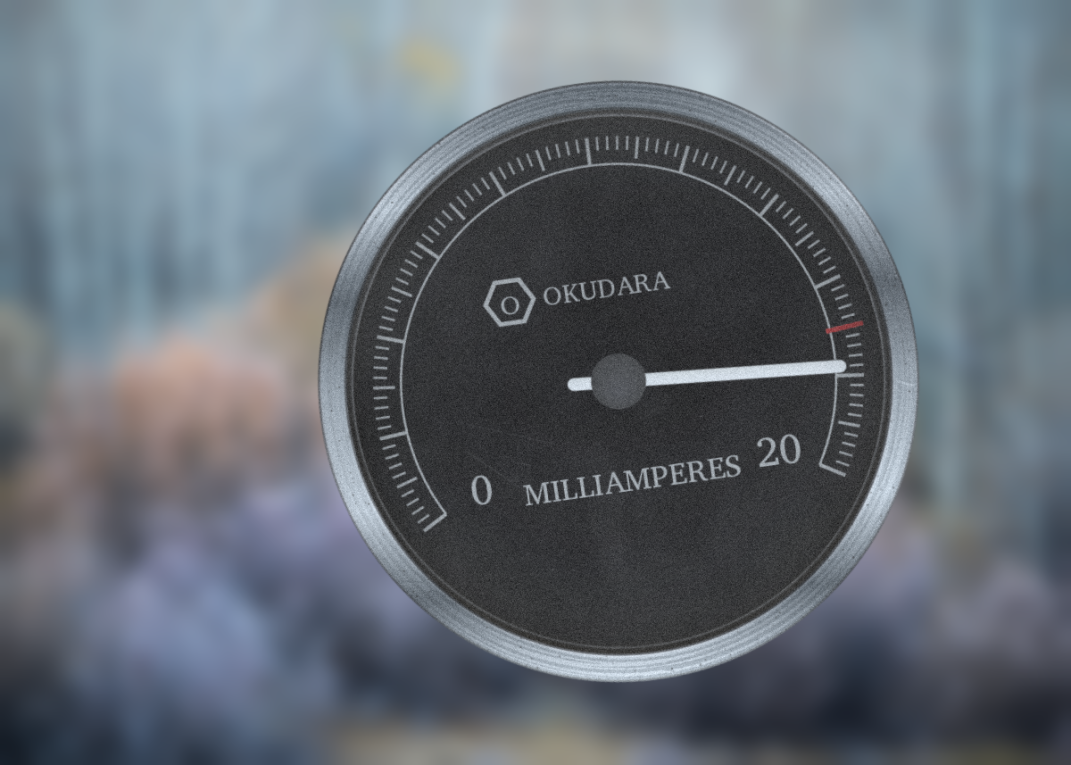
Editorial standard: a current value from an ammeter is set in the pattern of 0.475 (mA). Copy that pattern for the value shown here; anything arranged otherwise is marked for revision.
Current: 17.8 (mA)
